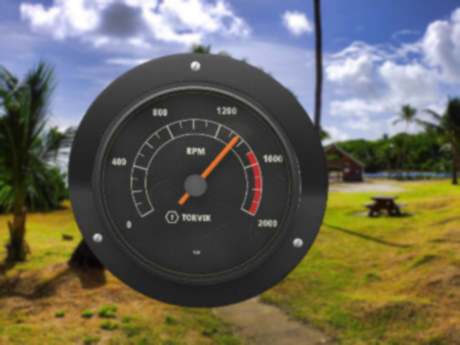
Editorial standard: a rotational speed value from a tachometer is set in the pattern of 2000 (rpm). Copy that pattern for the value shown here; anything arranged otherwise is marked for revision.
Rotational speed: 1350 (rpm)
